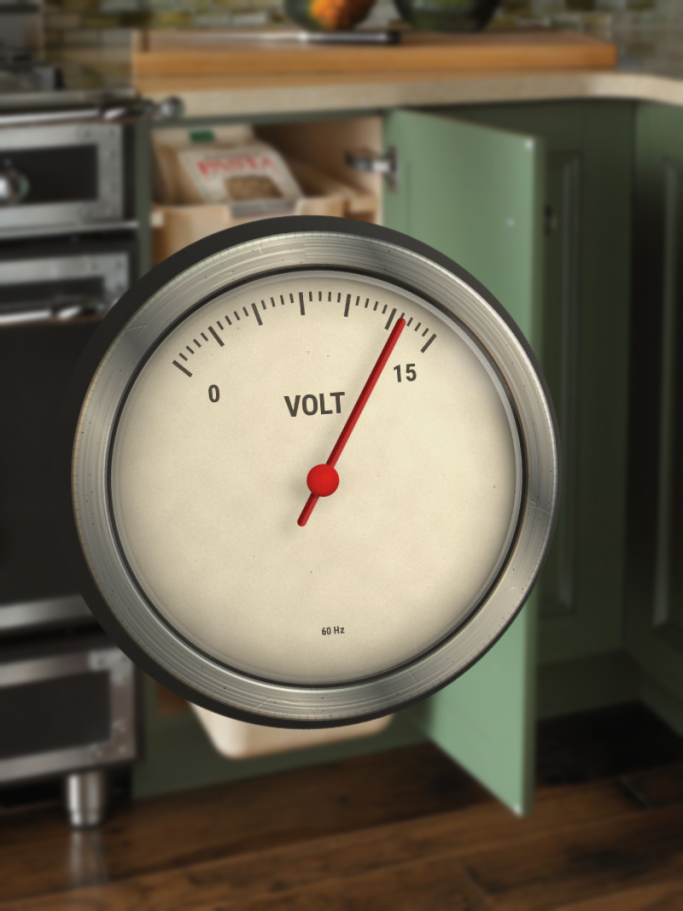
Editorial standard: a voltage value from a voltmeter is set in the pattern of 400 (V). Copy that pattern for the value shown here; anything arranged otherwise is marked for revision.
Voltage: 13 (V)
